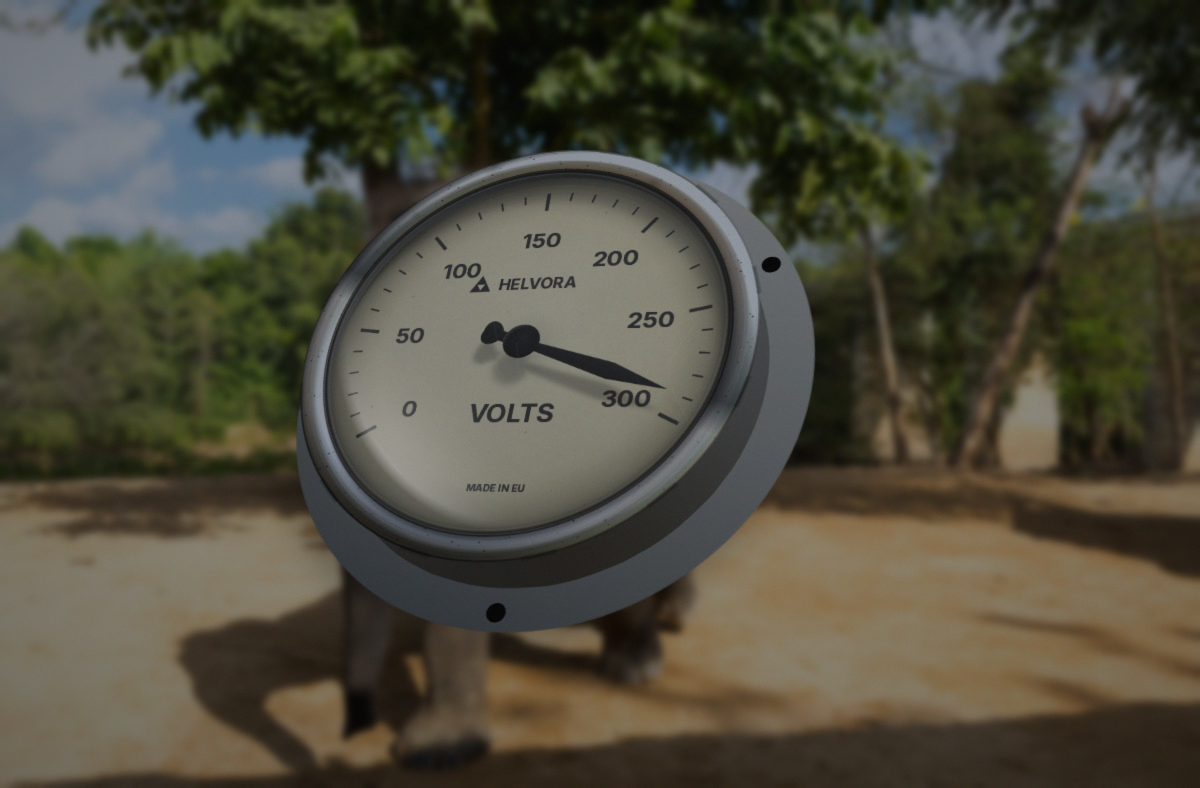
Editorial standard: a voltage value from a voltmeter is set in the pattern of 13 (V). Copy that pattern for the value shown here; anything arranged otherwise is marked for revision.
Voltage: 290 (V)
